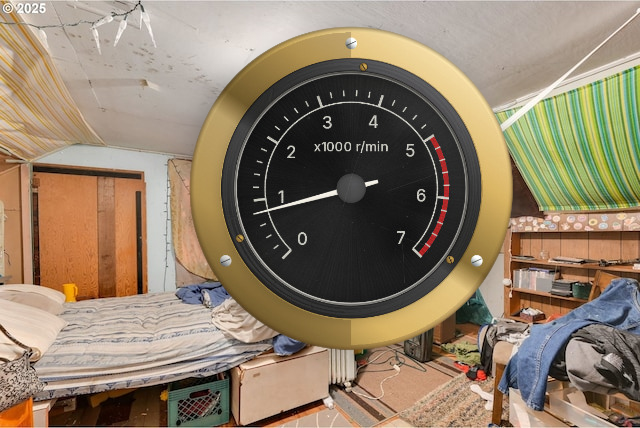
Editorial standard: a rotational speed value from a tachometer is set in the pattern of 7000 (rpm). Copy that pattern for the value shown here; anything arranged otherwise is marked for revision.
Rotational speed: 800 (rpm)
